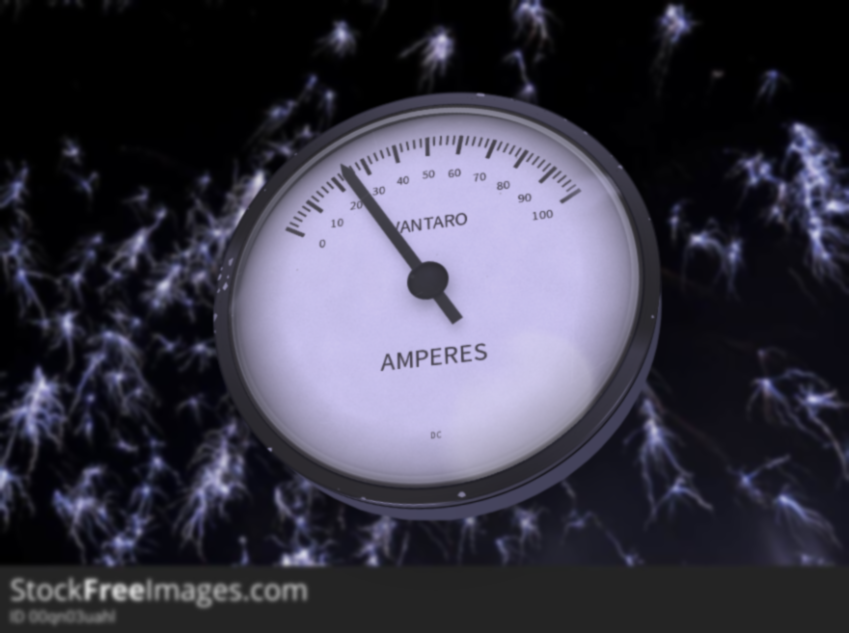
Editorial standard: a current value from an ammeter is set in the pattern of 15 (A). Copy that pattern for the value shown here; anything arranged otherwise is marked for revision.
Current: 24 (A)
